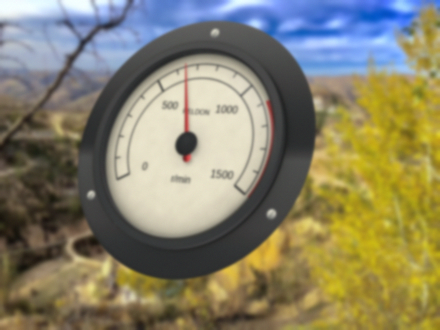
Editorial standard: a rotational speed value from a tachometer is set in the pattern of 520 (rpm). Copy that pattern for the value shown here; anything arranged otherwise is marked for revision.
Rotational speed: 650 (rpm)
